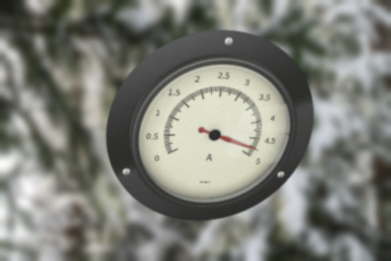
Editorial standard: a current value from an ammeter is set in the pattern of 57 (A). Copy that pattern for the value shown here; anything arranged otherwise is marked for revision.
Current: 4.75 (A)
